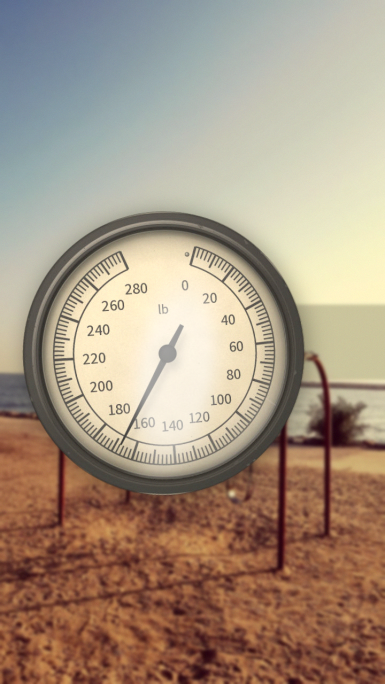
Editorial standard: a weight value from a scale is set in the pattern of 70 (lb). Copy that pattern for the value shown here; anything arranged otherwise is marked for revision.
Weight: 168 (lb)
